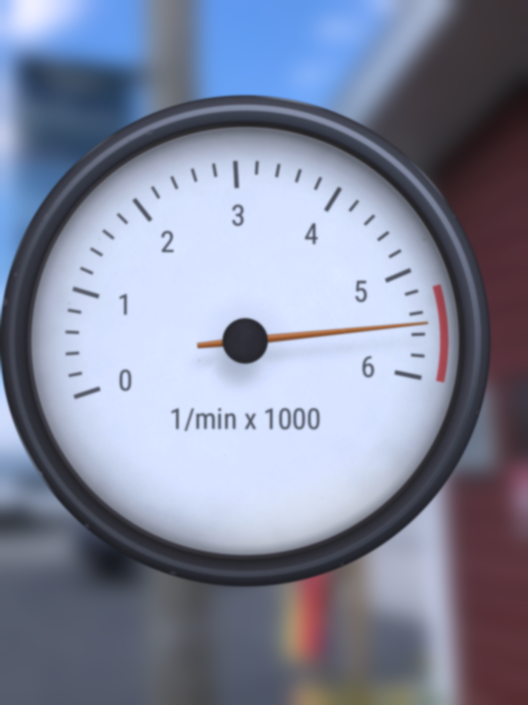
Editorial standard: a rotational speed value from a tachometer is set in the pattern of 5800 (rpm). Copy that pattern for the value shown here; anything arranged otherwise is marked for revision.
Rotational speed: 5500 (rpm)
